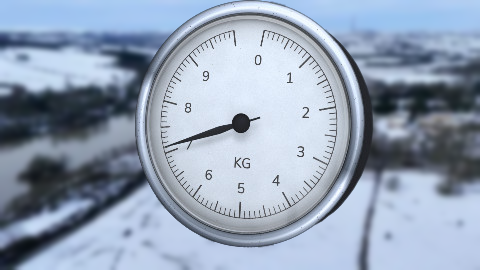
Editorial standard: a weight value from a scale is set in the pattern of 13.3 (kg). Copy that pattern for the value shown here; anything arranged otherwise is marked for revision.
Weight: 7.1 (kg)
